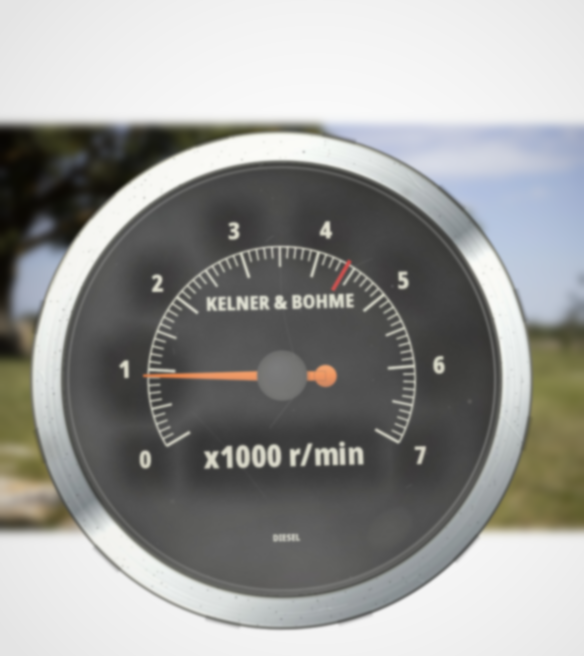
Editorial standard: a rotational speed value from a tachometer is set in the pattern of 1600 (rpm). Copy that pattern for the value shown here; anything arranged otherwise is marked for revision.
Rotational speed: 900 (rpm)
